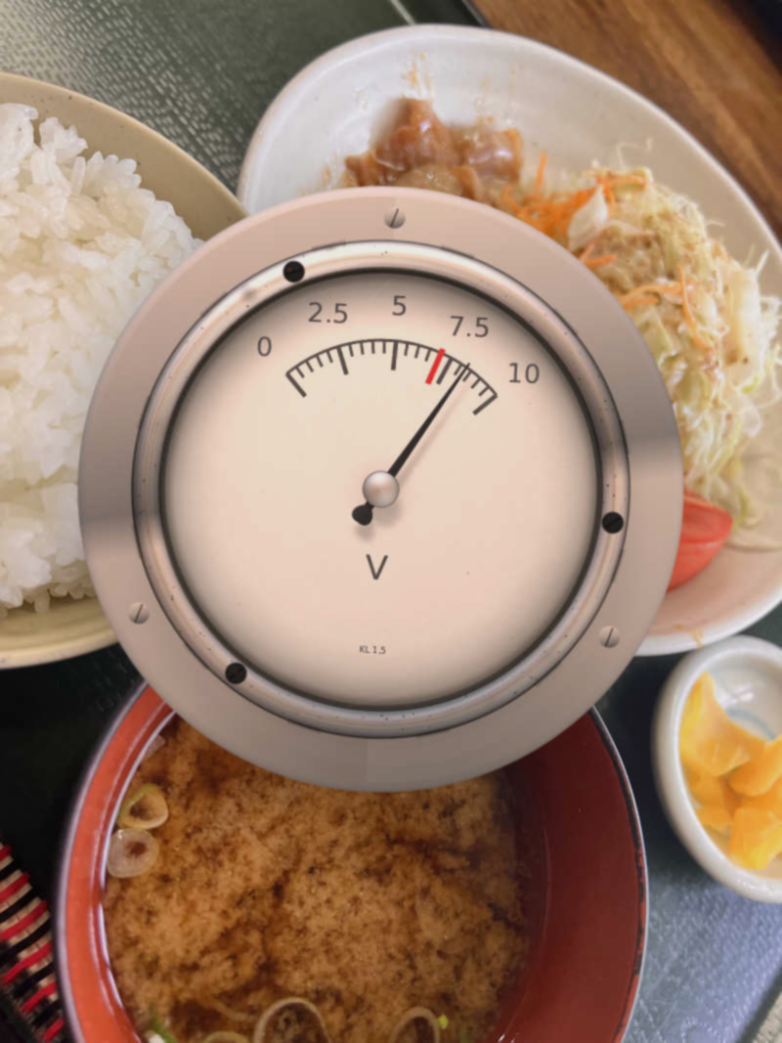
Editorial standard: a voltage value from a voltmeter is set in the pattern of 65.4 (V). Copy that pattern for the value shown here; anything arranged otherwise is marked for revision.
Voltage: 8.25 (V)
